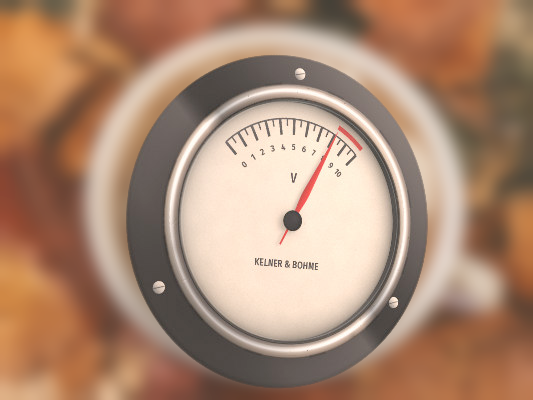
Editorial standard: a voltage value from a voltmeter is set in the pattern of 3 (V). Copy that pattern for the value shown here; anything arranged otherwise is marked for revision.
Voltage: 8 (V)
